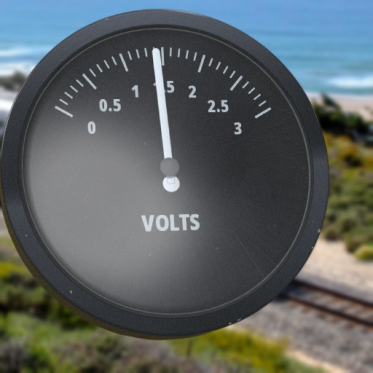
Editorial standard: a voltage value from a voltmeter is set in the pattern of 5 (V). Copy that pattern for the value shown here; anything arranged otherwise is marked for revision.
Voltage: 1.4 (V)
